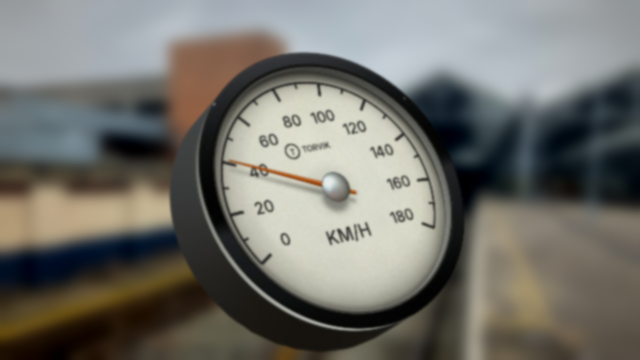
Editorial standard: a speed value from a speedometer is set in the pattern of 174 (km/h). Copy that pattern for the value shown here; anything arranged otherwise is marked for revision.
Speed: 40 (km/h)
